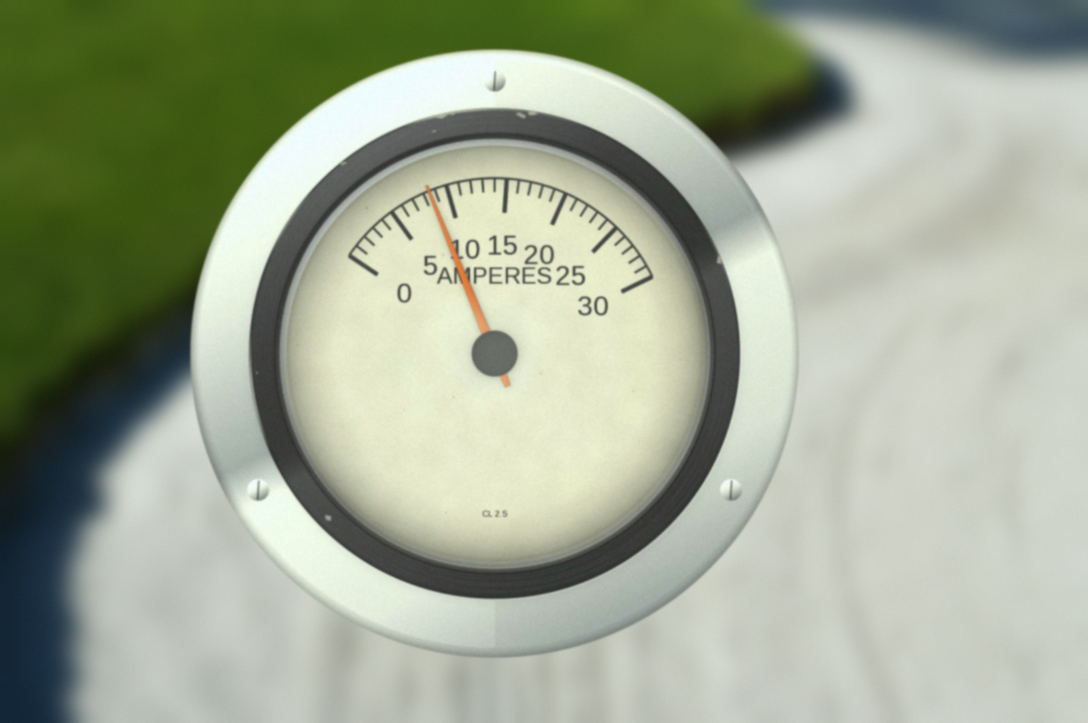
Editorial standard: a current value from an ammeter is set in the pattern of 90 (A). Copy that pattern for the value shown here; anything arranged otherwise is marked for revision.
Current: 8.5 (A)
